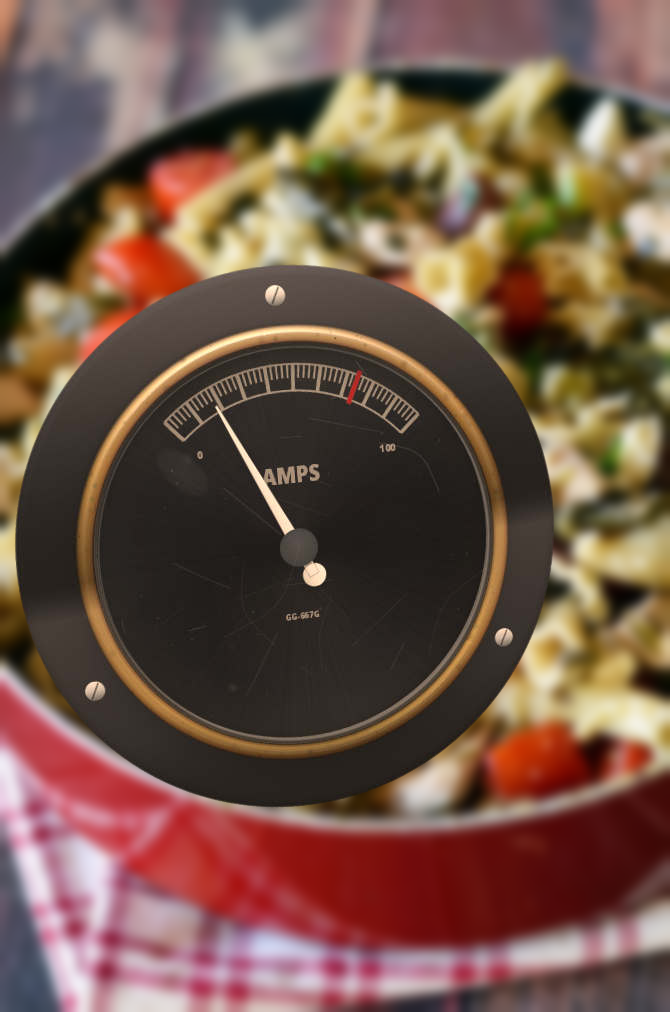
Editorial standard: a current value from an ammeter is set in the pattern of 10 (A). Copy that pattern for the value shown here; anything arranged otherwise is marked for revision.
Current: 18 (A)
